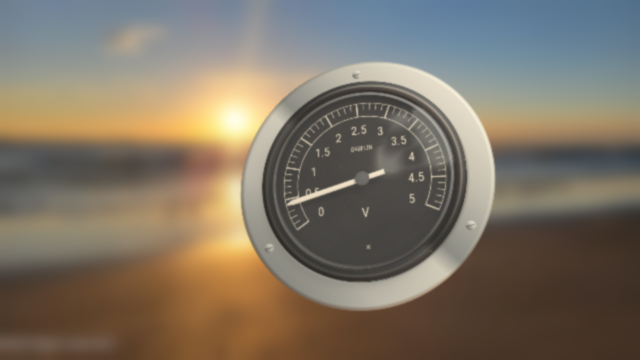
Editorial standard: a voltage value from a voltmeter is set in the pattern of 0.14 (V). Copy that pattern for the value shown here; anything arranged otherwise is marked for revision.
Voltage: 0.4 (V)
